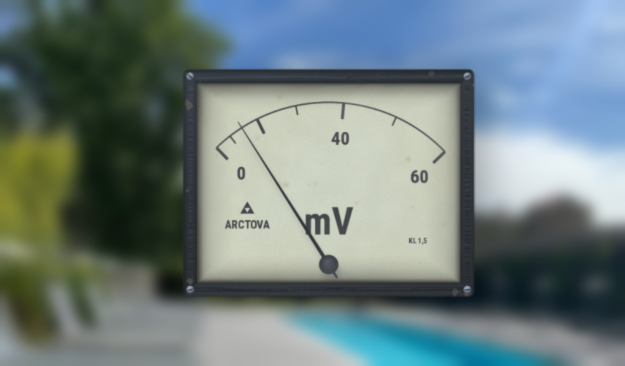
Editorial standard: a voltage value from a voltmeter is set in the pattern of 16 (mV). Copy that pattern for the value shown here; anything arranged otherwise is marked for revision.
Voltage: 15 (mV)
